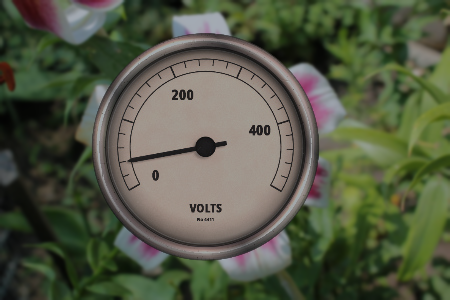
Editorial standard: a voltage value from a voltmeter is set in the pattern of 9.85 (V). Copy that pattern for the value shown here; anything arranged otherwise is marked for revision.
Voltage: 40 (V)
